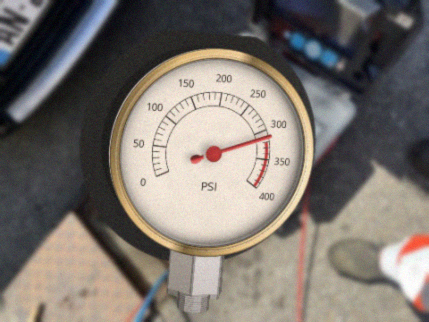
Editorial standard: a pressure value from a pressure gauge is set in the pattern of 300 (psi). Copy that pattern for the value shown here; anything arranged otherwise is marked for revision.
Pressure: 310 (psi)
